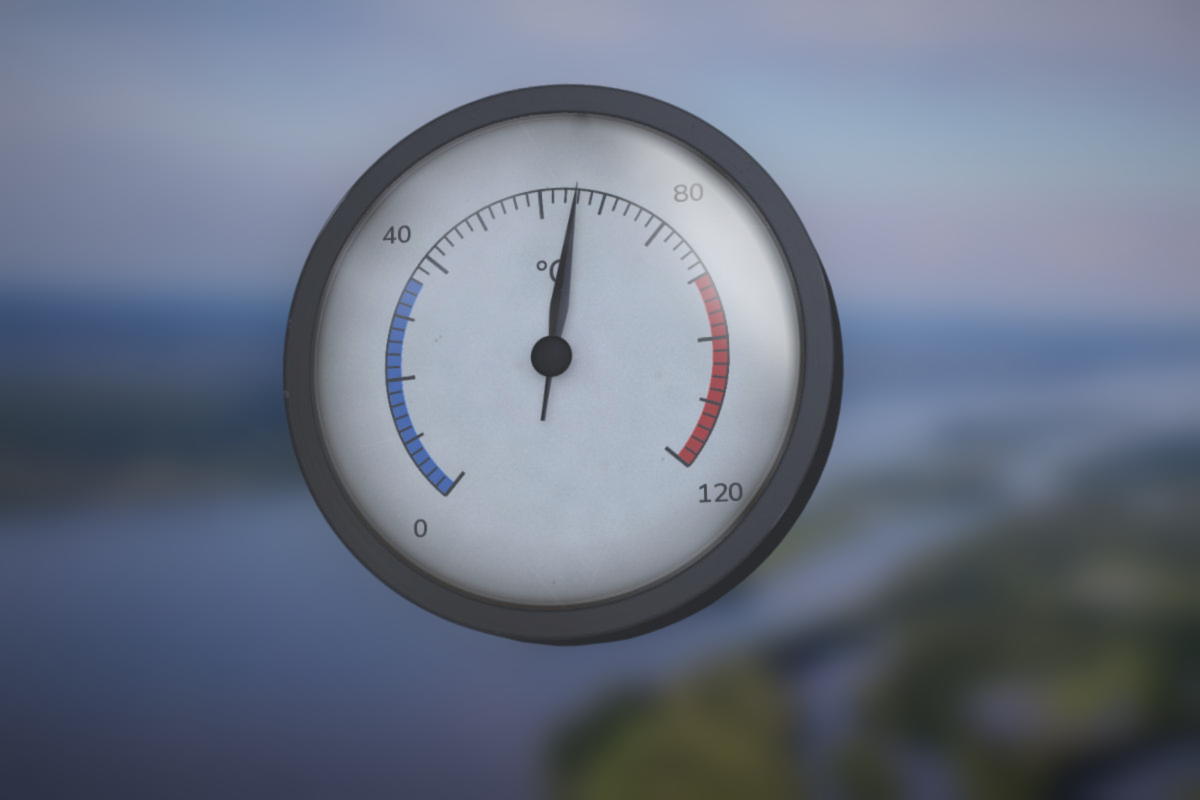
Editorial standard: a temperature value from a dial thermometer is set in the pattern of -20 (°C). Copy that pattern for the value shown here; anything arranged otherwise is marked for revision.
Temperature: 66 (°C)
